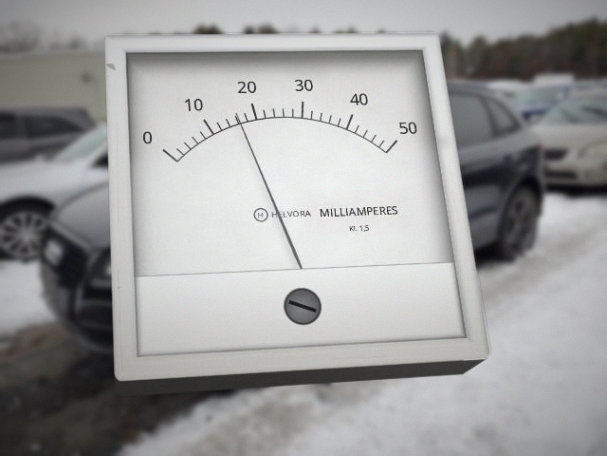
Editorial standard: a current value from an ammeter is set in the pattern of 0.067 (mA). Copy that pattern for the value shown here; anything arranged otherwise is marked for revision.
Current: 16 (mA)
